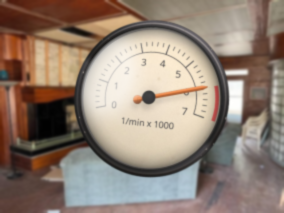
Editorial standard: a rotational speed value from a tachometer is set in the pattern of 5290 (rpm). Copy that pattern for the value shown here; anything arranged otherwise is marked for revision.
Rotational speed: 6000 (rpm)
